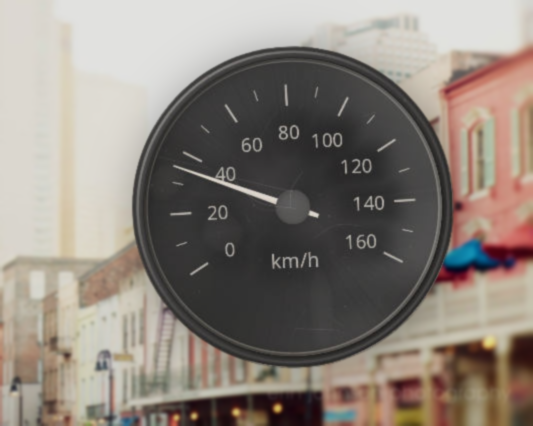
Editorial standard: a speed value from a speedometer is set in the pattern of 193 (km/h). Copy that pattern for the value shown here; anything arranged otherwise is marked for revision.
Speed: 35 (km/h)
